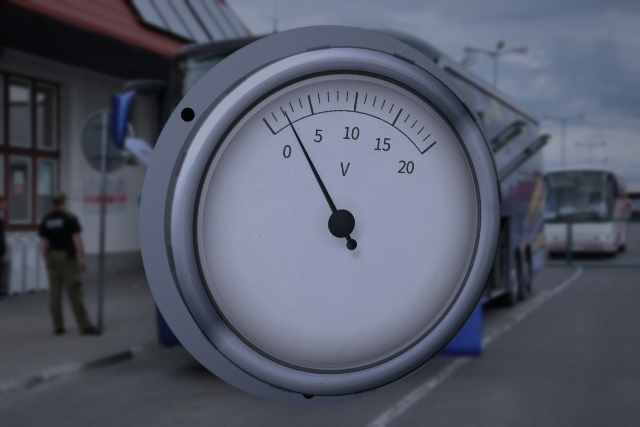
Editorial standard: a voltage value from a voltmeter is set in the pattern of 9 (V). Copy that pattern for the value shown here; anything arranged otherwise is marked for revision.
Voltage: 2 (V)
